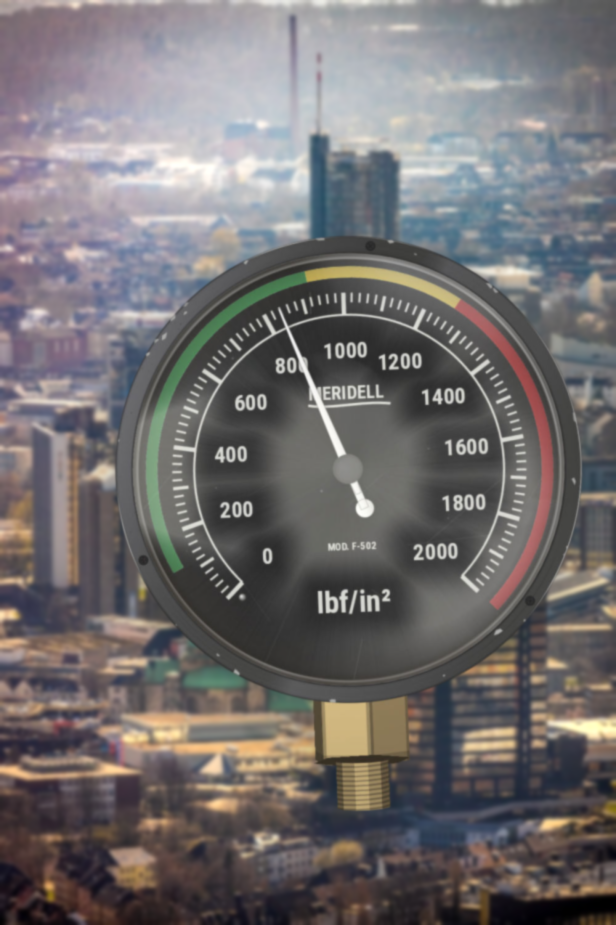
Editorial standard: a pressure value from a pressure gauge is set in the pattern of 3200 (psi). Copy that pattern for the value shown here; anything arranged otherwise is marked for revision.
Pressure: 840 (psi)
